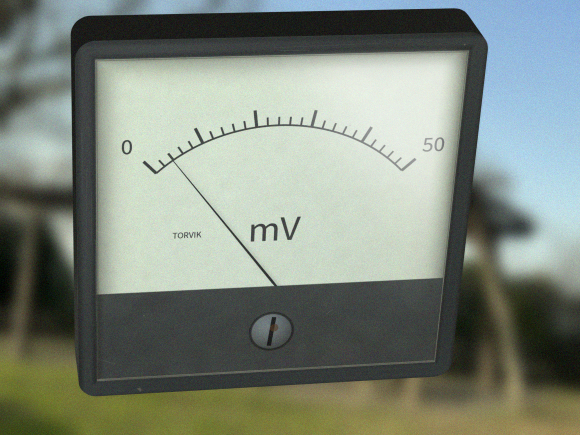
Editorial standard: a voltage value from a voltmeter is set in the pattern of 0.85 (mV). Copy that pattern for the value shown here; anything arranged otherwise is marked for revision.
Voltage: 4 (mV)
